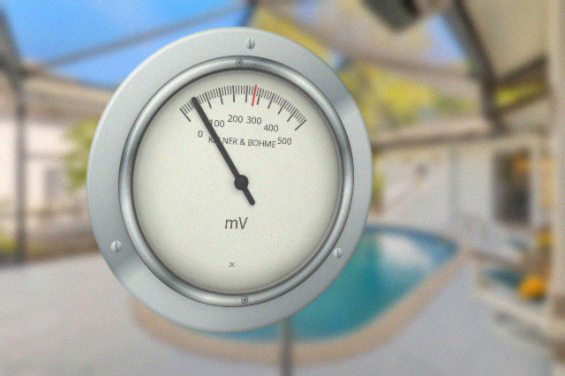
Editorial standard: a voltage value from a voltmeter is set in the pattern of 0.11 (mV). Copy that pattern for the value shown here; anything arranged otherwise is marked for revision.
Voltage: 50 (mV)
